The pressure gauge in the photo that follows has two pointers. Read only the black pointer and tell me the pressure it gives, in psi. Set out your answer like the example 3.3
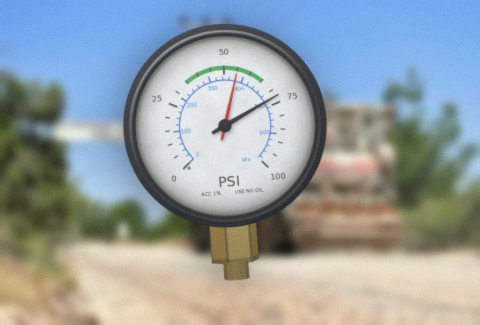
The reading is 72.5
